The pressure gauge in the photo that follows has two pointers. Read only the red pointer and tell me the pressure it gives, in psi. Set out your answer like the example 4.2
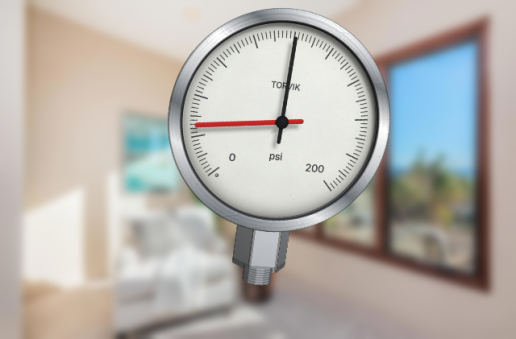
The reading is 26
